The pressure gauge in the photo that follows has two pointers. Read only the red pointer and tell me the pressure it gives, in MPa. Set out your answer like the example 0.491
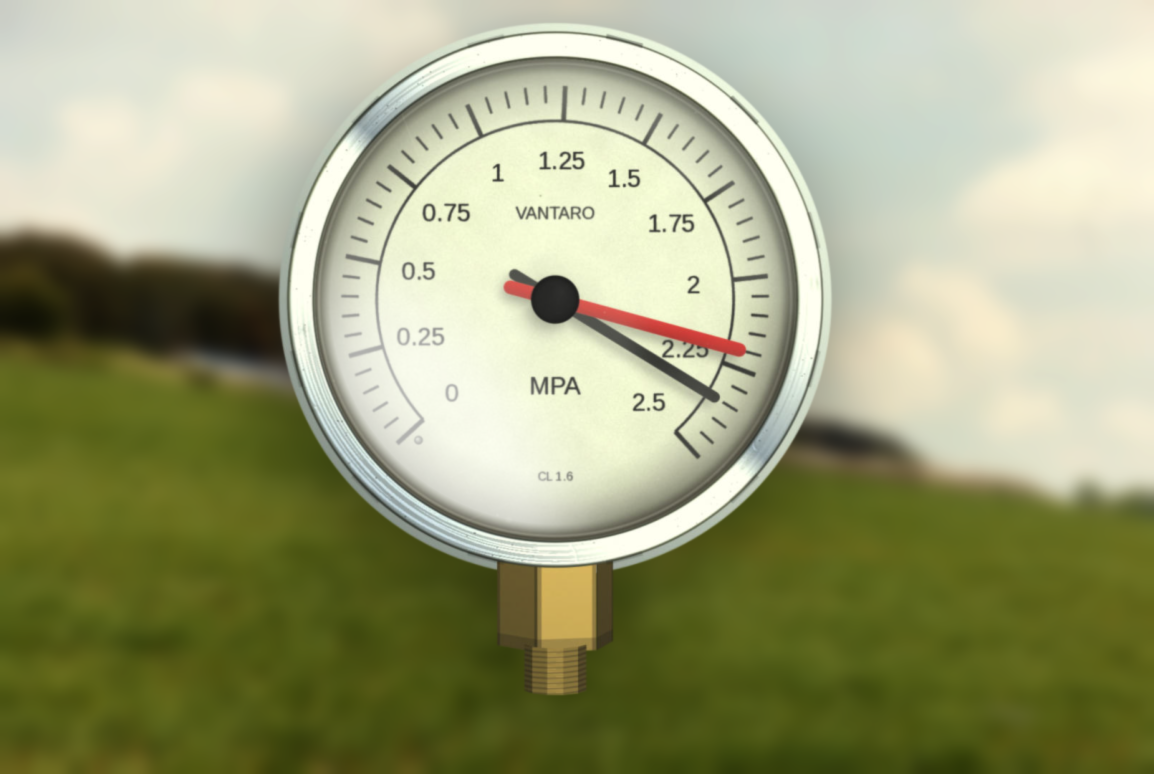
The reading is 2.2
